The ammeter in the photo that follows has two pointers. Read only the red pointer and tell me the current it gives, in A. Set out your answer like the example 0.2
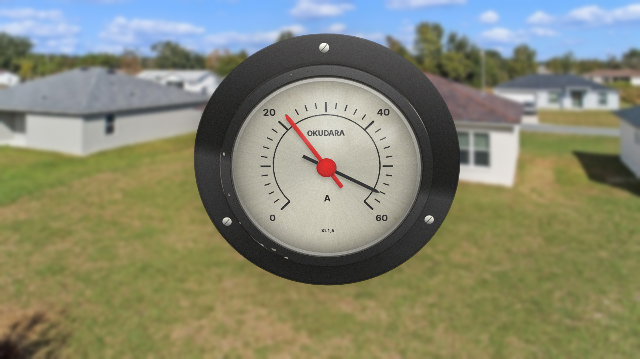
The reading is 22
